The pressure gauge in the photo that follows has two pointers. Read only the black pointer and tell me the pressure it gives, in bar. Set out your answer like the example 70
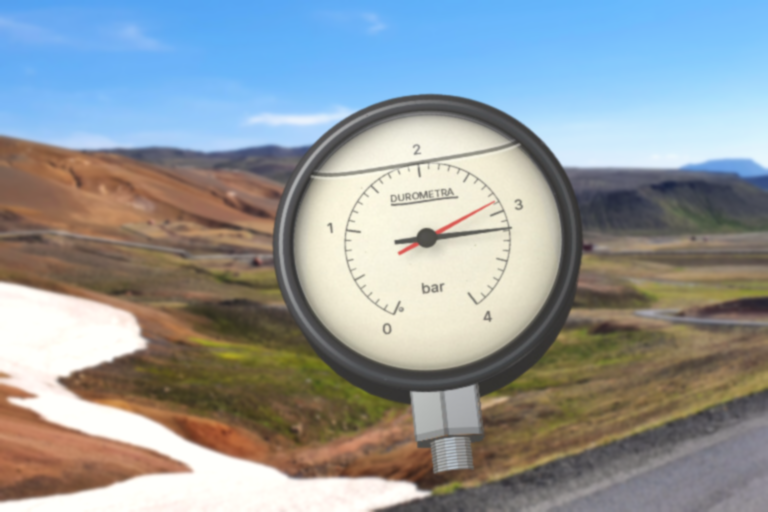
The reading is 3.2
